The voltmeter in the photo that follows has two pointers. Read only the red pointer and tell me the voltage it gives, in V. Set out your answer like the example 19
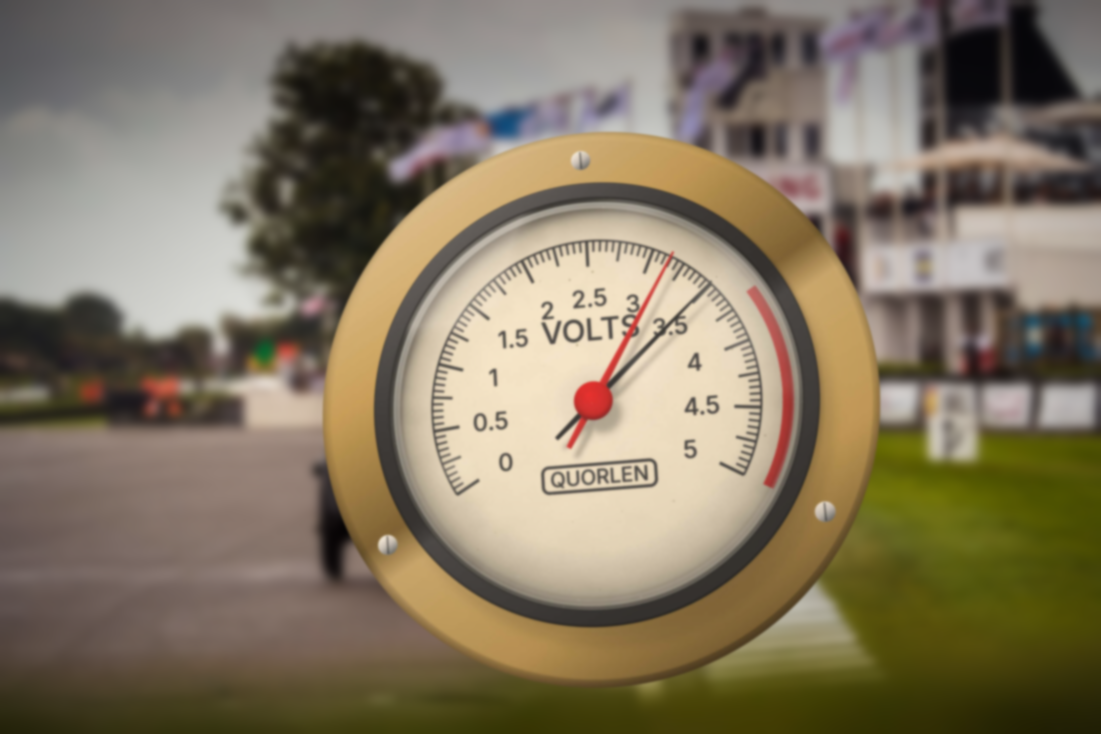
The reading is 3.15
